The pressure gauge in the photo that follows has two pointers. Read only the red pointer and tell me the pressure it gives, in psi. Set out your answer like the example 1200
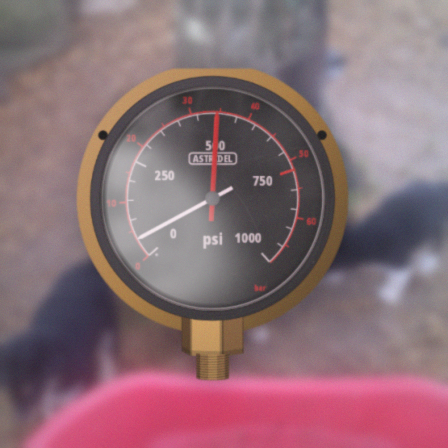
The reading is 500
